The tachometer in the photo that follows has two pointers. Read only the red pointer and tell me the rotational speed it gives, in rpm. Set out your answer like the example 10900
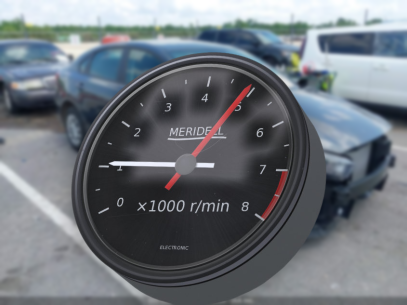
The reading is 5000
